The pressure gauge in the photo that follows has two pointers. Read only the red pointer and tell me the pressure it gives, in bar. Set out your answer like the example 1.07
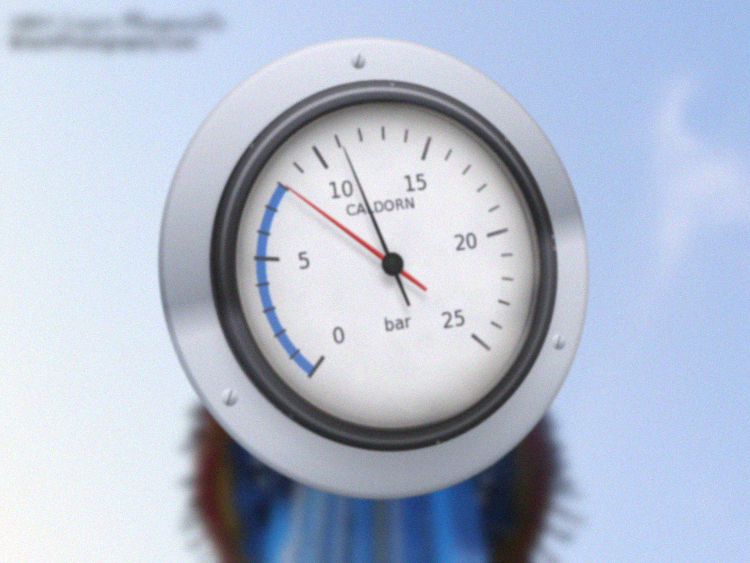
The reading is 8
